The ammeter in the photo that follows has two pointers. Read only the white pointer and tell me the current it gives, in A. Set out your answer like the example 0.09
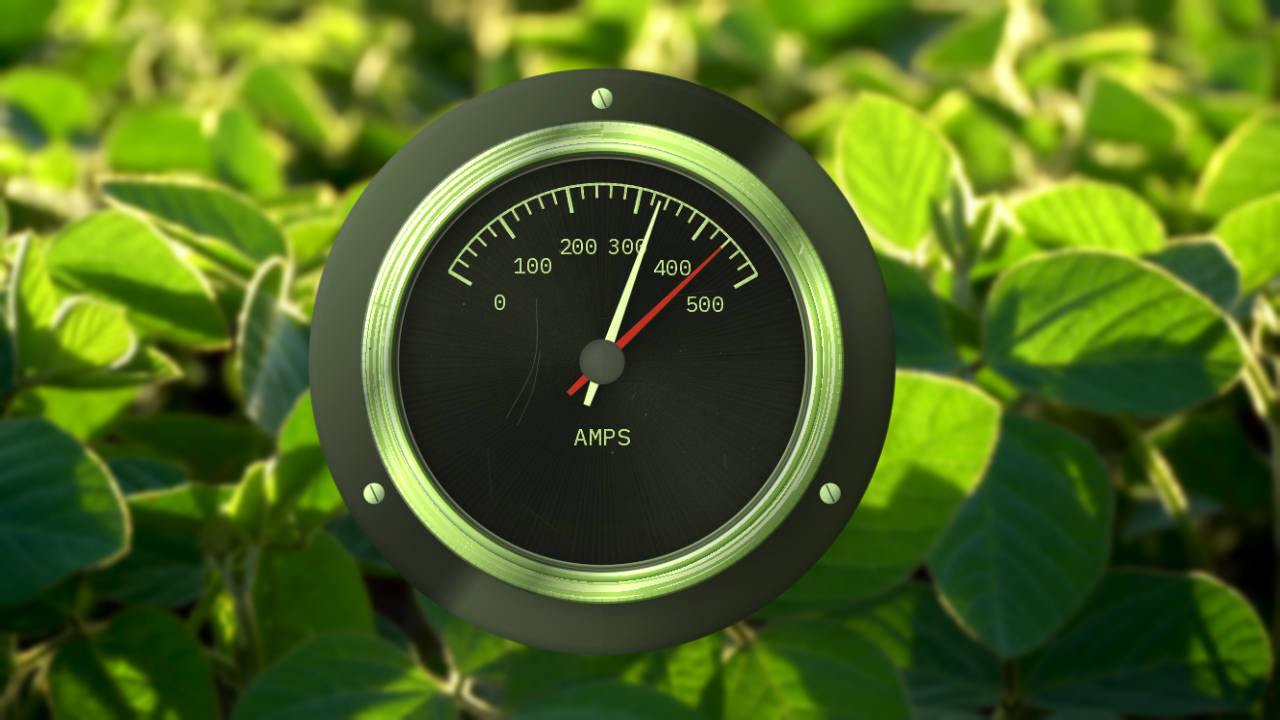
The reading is 330
